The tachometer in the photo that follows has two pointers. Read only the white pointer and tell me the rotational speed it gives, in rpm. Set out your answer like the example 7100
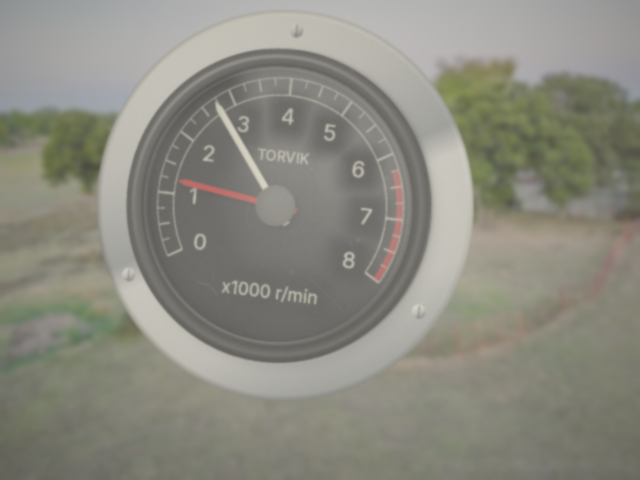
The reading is 2750
